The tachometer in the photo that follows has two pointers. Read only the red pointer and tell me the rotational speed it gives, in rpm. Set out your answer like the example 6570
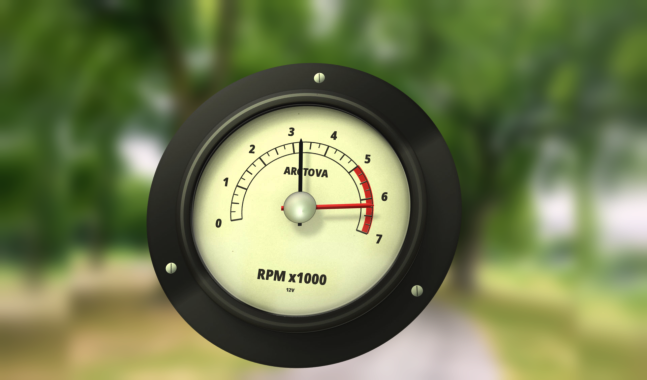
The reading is 6250
